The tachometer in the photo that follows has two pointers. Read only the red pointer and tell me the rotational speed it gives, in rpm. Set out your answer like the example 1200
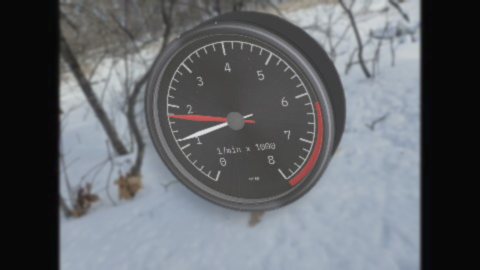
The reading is 1800
